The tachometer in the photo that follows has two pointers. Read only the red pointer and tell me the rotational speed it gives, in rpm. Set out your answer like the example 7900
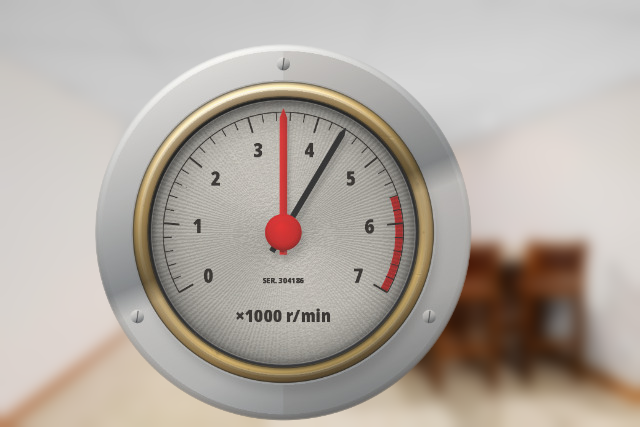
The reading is 3500
